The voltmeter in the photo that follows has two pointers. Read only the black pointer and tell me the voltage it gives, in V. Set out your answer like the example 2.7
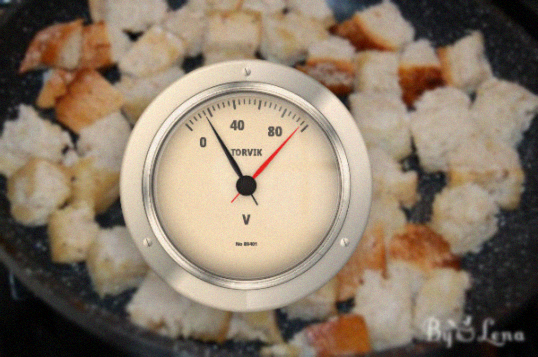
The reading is 16
